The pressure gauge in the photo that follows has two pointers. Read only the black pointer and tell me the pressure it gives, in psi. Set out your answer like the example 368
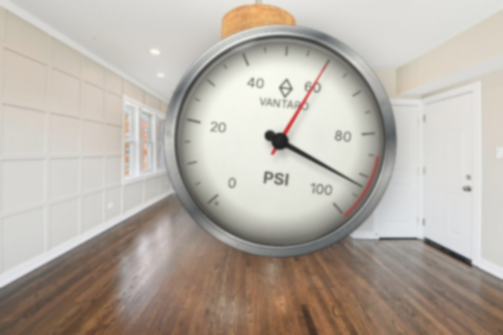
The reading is 92.5
